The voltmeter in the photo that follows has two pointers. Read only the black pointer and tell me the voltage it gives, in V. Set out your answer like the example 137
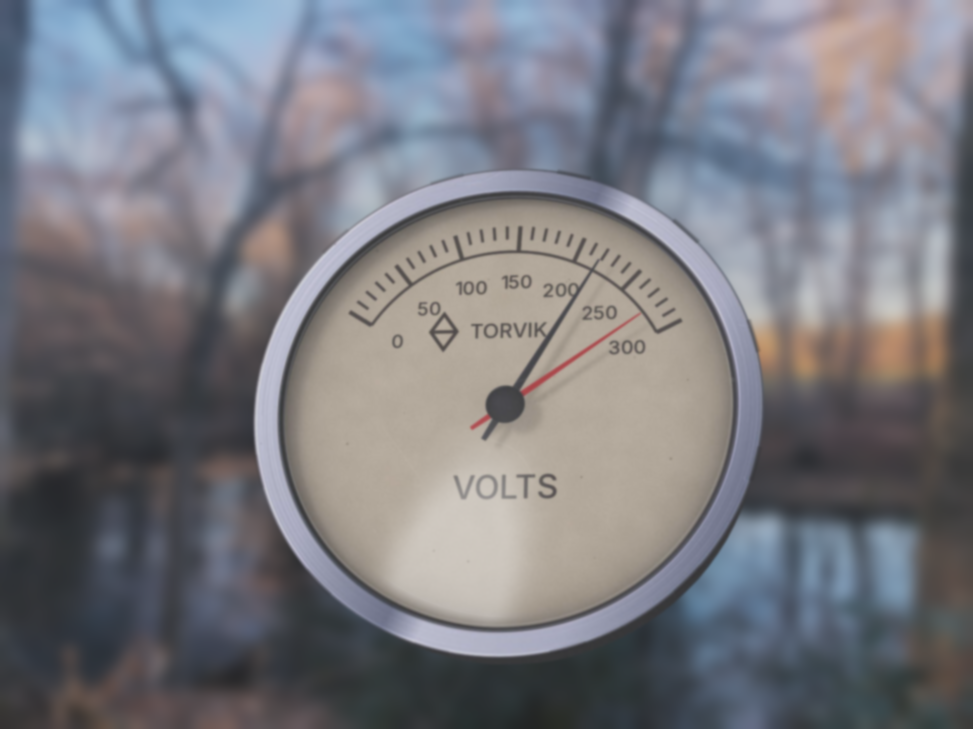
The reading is 220
